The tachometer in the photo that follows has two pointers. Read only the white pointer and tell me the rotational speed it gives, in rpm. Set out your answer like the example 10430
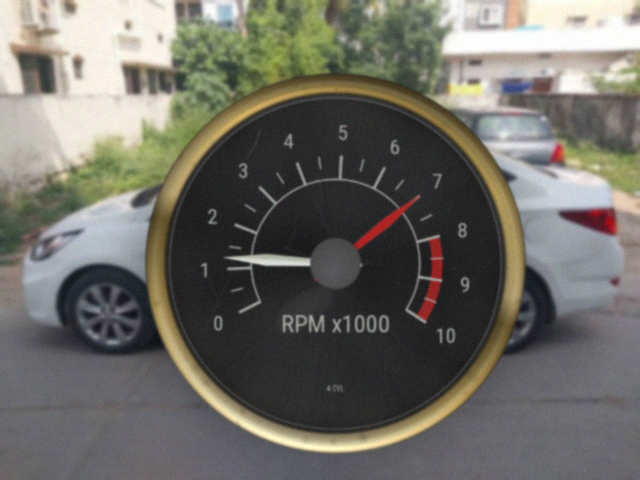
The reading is 1250
